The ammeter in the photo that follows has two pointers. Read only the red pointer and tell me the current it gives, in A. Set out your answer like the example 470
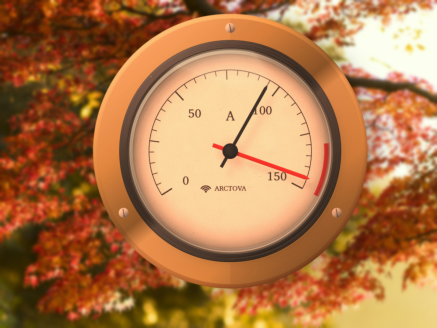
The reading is 145
